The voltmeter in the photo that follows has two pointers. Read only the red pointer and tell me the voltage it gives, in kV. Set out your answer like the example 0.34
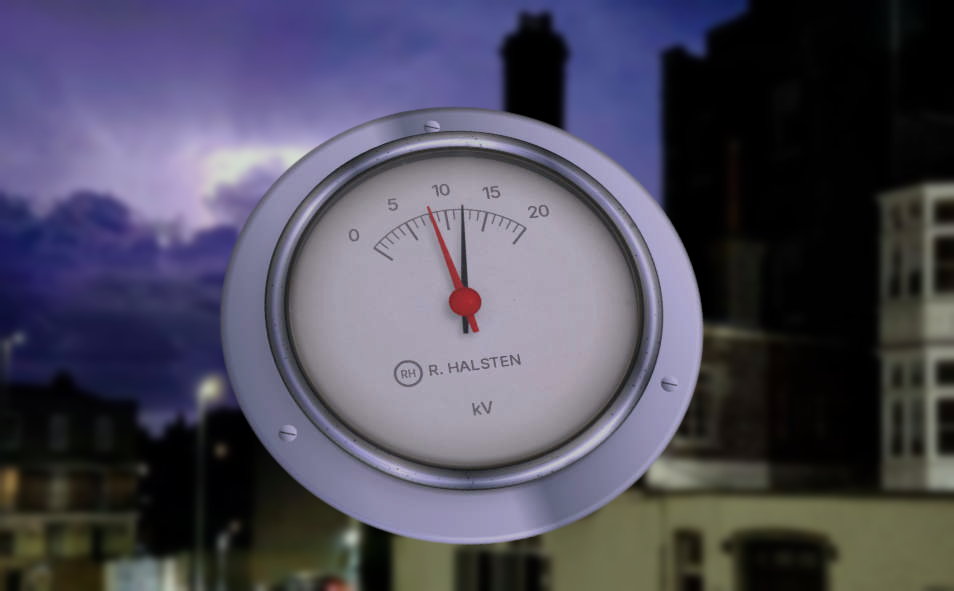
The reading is 8
